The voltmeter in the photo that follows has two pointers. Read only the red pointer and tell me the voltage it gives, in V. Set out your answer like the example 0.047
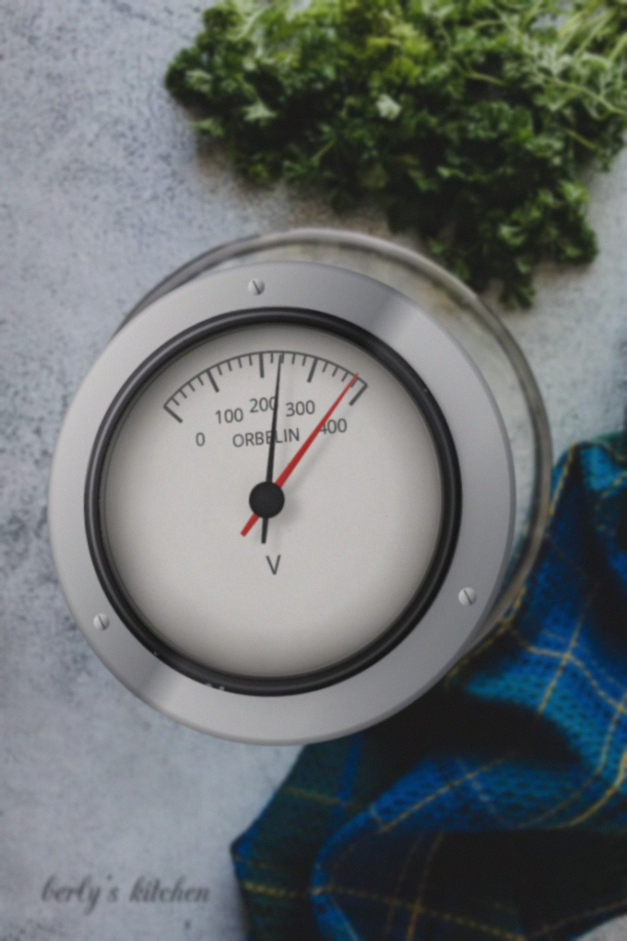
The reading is 380
